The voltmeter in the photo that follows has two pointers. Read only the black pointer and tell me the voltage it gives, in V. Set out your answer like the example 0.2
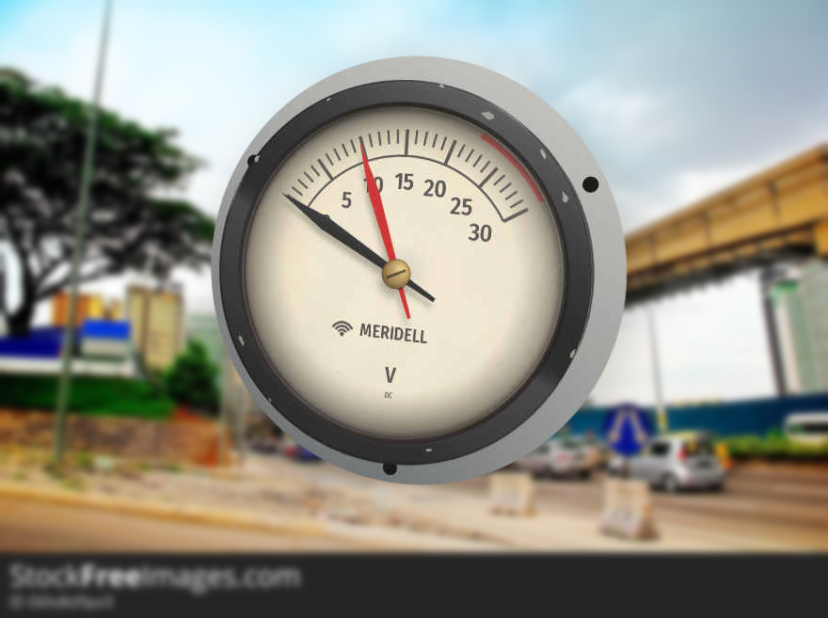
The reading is 0
